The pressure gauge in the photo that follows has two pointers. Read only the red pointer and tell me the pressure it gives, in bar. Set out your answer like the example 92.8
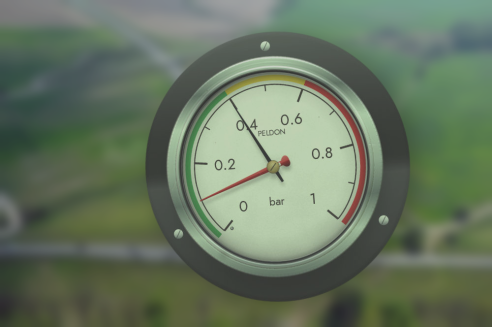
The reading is 0.1
